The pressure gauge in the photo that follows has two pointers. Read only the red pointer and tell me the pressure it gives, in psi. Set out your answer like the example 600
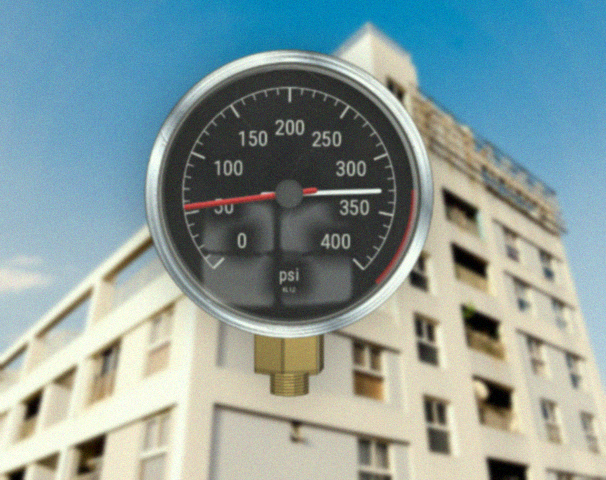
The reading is 55
